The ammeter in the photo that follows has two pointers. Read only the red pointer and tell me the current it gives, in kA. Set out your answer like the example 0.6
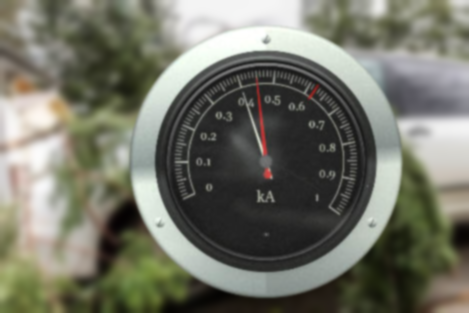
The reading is 0.45
